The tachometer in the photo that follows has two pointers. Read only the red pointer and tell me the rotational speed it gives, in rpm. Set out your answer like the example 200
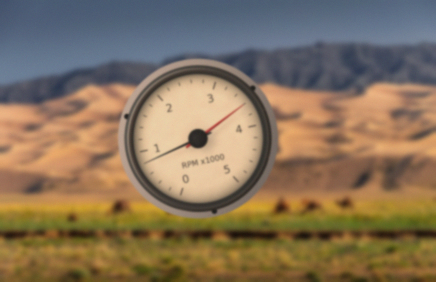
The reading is 3600
